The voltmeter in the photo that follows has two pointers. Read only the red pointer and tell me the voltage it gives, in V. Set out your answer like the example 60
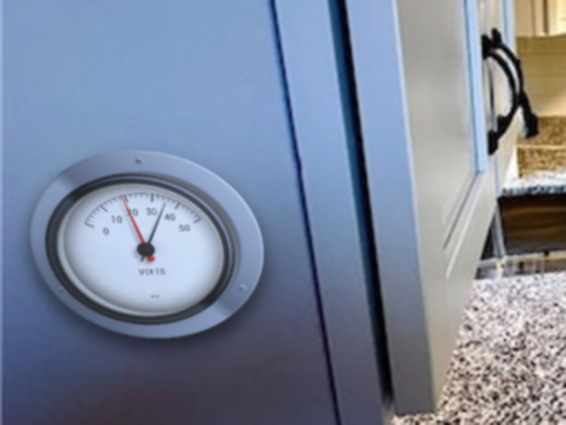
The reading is 20
